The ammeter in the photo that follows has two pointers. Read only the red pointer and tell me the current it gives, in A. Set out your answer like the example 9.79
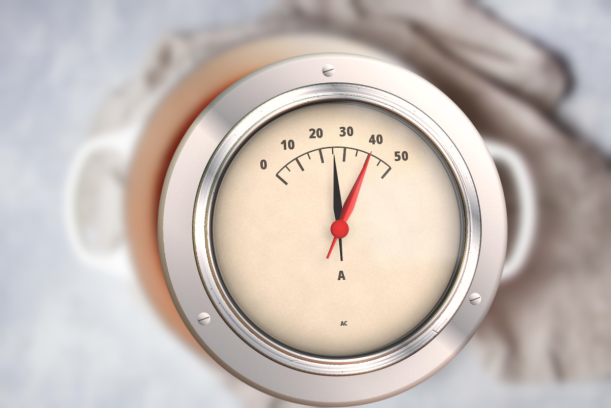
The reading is 40
